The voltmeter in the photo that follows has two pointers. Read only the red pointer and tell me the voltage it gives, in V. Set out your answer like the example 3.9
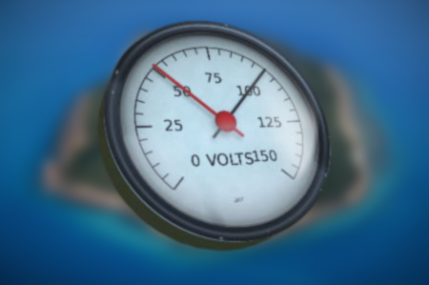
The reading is 50
